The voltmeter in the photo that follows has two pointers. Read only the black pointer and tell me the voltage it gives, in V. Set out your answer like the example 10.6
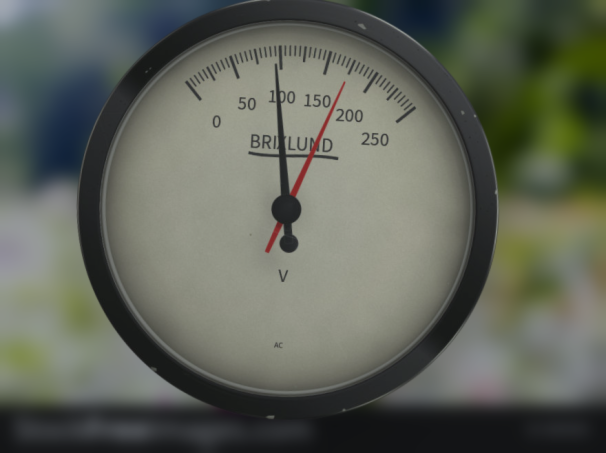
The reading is 95
